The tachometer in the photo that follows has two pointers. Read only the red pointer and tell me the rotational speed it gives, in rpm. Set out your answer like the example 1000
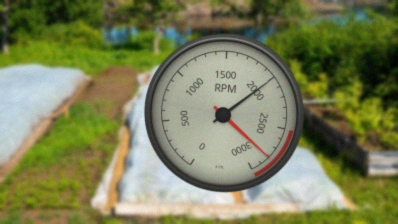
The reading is 2800
